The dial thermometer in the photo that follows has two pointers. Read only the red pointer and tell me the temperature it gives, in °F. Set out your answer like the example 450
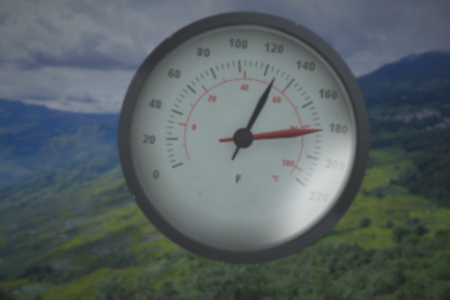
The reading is 180
